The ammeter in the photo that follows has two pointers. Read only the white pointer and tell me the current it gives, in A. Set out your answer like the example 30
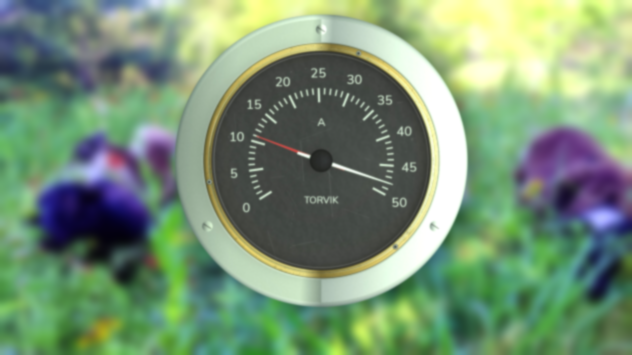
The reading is 48
